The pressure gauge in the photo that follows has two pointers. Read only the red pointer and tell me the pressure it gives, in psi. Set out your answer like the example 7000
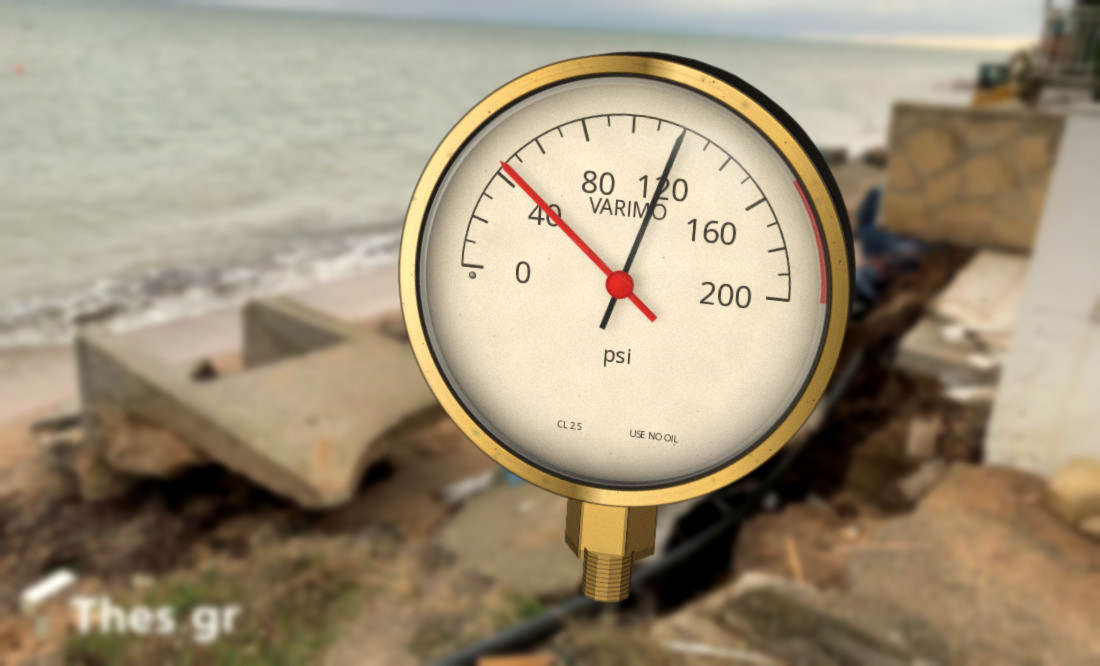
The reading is 45
